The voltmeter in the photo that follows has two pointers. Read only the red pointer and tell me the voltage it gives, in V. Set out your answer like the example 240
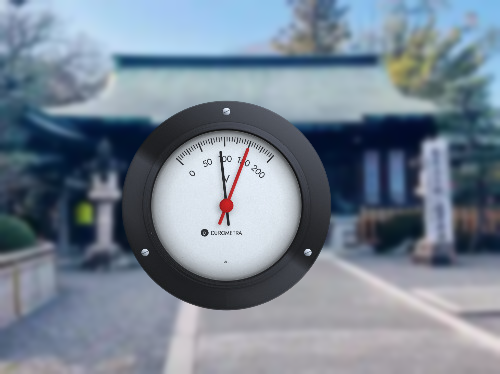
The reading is 150
